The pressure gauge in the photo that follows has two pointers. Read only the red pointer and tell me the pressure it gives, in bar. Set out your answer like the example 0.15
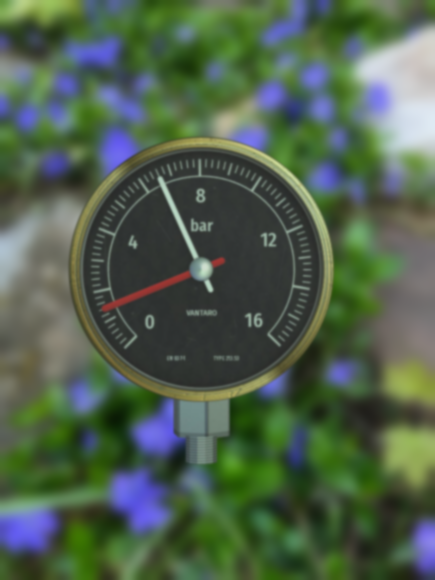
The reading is 1.4
